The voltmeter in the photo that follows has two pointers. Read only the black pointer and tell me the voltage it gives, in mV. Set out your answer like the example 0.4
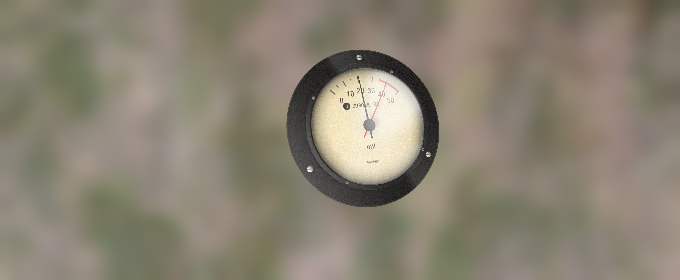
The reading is 20
